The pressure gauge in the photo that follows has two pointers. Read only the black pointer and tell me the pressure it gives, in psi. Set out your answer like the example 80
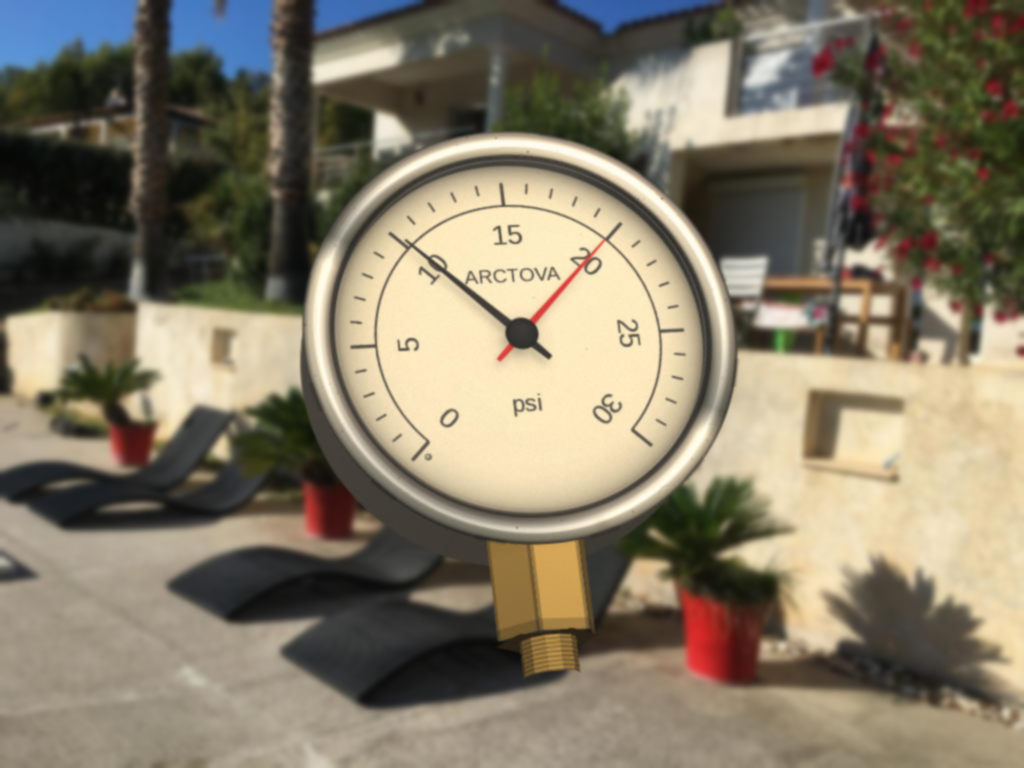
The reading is 10
